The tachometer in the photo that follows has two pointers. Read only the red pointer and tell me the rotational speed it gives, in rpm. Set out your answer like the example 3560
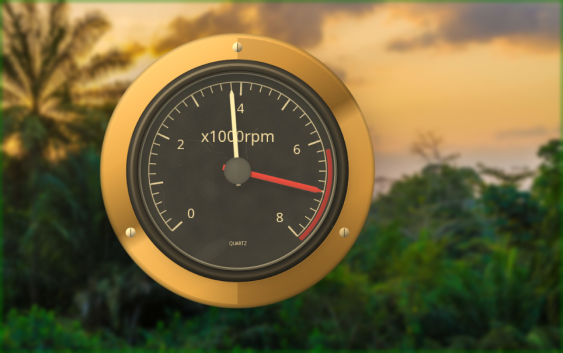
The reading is 7000
